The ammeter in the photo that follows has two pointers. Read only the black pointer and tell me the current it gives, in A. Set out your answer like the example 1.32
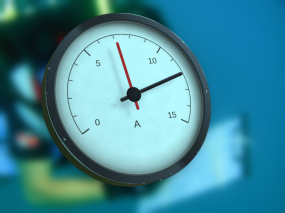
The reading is 12
